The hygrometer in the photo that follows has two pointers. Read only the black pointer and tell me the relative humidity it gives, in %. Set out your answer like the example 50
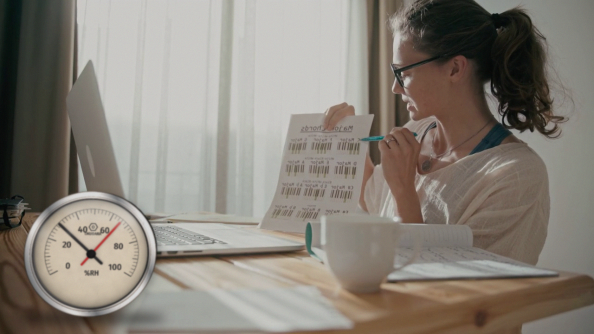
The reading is 30
